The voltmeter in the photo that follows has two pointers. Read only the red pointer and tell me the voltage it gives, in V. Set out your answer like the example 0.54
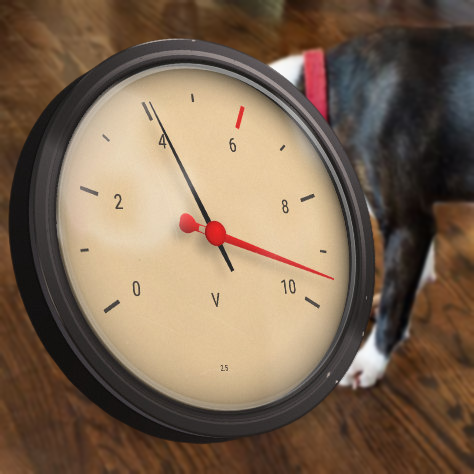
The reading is 9.5
